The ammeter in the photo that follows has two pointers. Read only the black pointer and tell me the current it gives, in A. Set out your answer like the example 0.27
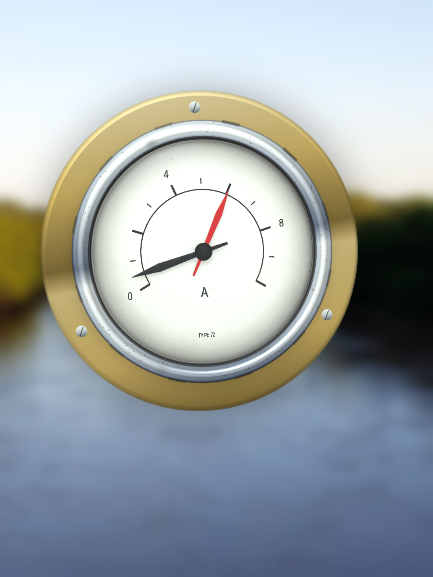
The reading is 0.5
